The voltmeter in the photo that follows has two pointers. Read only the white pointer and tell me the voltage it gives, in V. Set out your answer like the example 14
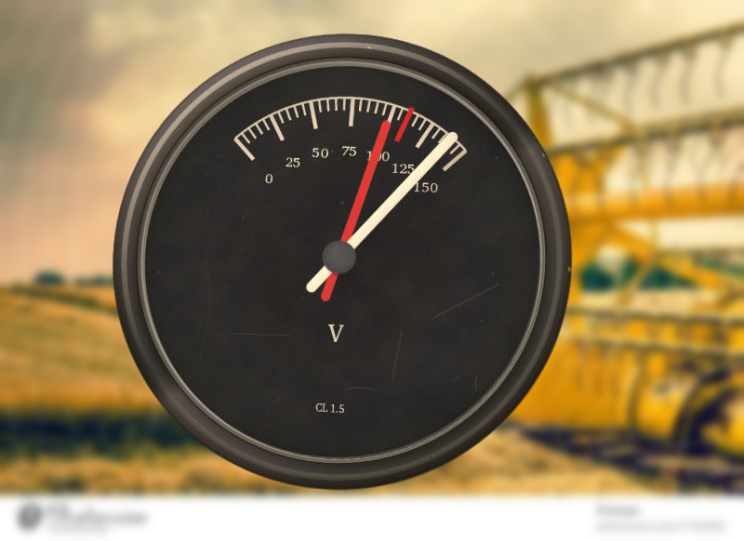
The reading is 140
